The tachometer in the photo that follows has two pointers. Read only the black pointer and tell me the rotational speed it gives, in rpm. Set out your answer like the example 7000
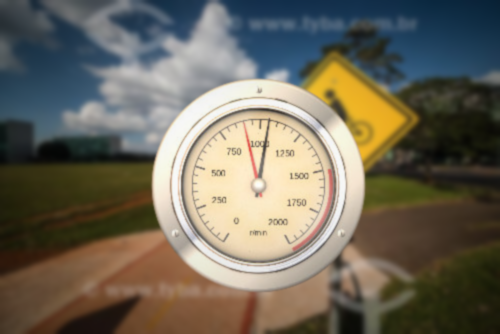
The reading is 1050
